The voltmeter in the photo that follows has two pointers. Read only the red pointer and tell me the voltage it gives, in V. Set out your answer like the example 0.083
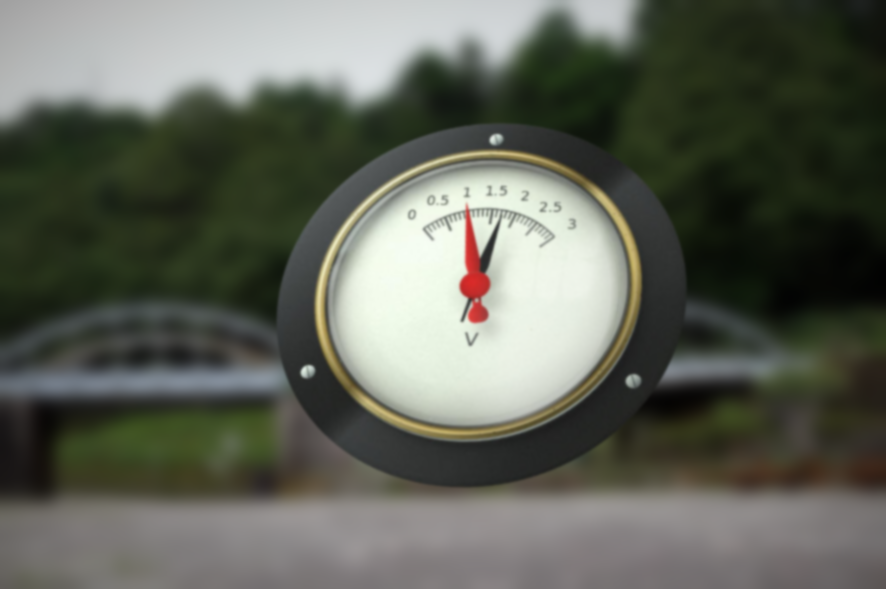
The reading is 1
